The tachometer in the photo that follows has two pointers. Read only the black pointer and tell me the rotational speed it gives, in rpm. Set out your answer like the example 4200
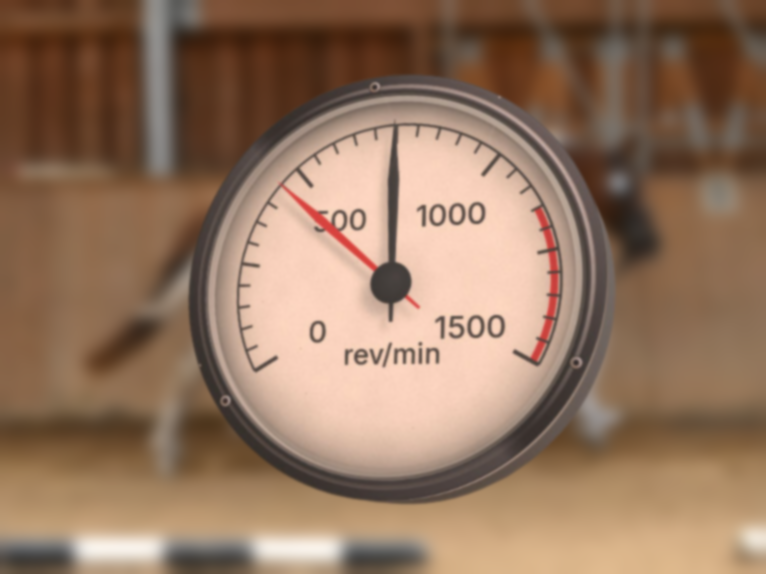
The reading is 750
